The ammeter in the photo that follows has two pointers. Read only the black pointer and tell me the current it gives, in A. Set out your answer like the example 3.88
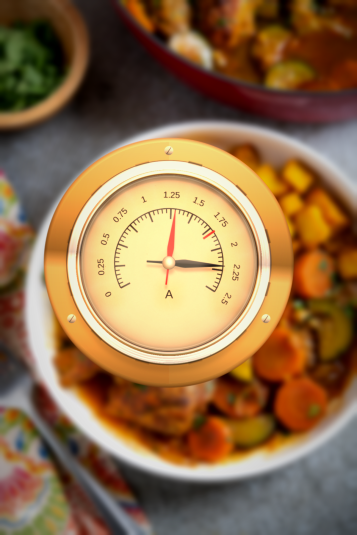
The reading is 2.2
